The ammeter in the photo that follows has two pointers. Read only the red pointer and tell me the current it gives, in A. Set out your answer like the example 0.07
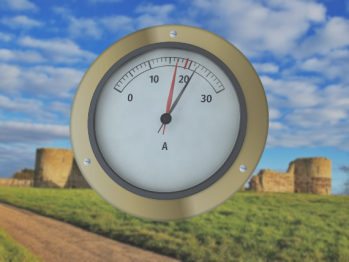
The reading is 17
